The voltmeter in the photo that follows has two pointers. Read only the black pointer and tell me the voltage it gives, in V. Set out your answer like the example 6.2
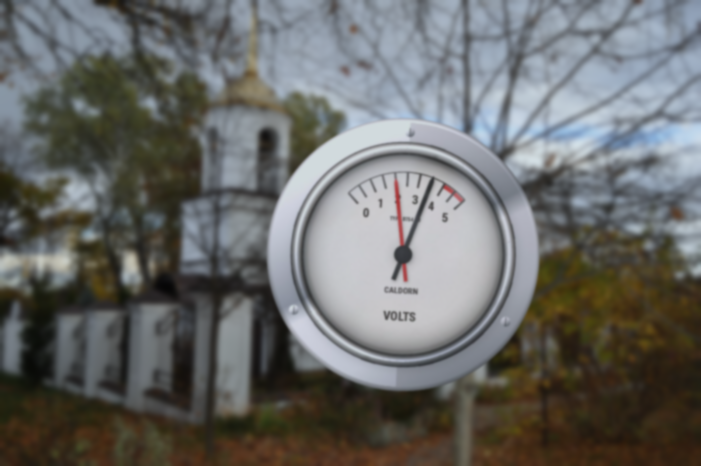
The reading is 3.5
